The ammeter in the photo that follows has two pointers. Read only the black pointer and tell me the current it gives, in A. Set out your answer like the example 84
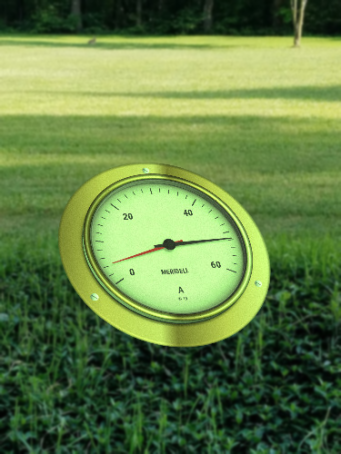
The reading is 52
